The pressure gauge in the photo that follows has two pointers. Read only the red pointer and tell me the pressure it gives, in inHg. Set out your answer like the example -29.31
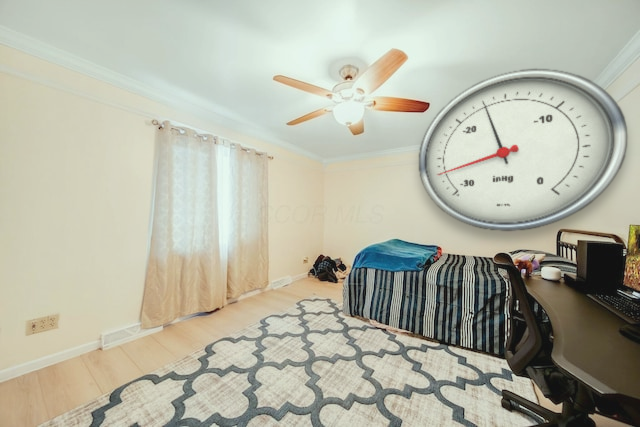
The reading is -27
